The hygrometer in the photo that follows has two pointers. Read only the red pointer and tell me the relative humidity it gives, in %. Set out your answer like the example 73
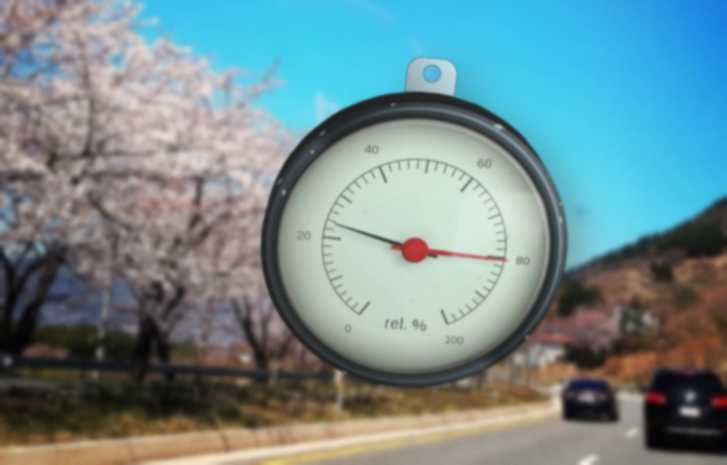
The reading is 80
